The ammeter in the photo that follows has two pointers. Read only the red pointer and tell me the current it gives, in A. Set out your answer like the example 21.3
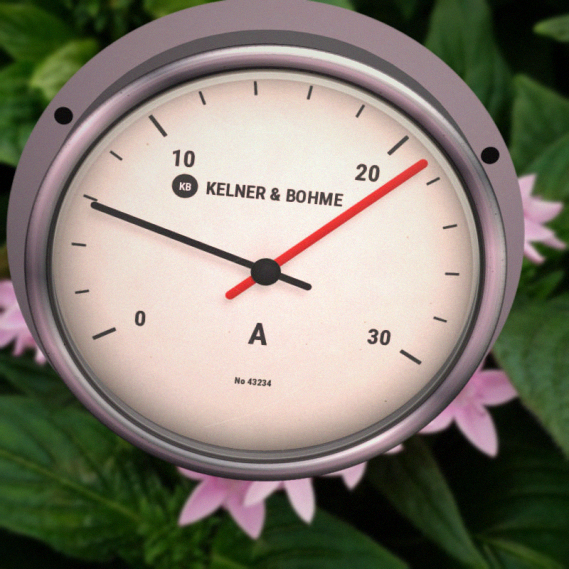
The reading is 21
